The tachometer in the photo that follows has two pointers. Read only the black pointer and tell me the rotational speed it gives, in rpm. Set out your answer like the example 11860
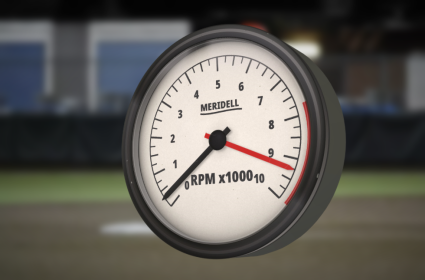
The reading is 250
